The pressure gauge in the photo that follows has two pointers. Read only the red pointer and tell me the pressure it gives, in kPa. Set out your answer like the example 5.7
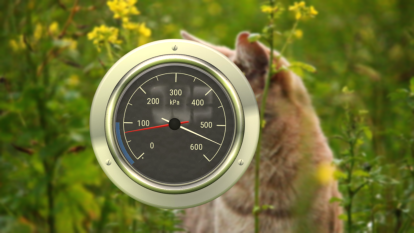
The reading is 75
